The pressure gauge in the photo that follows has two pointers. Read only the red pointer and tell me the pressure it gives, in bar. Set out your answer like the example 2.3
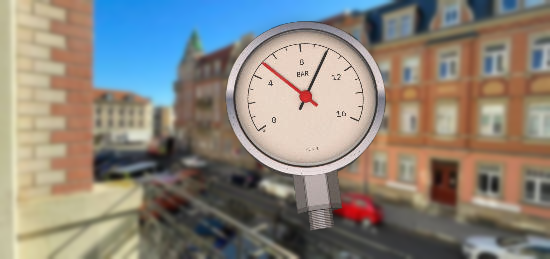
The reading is 5
